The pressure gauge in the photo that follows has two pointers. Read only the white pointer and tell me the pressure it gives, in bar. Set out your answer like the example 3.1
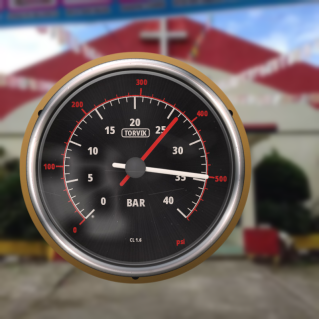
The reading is 34.5
